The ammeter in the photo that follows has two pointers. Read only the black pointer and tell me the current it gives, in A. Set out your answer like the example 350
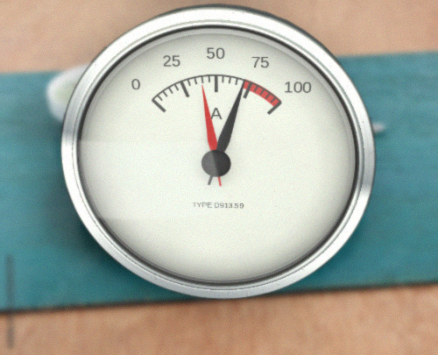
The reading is 70
